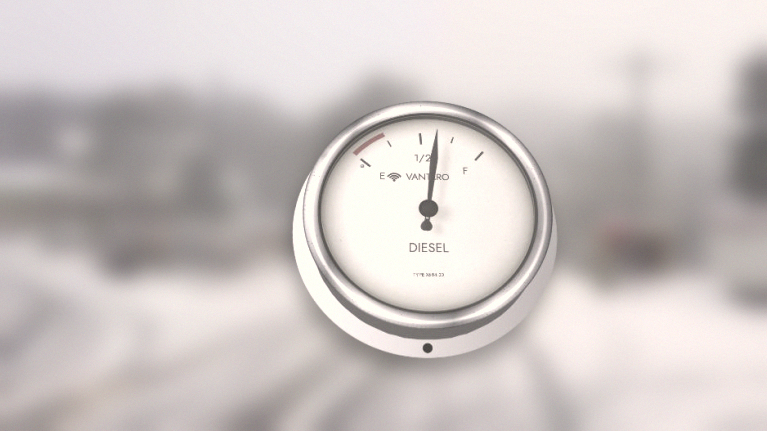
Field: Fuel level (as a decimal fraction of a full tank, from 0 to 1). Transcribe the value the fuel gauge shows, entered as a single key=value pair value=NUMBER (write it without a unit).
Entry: value=0.625
